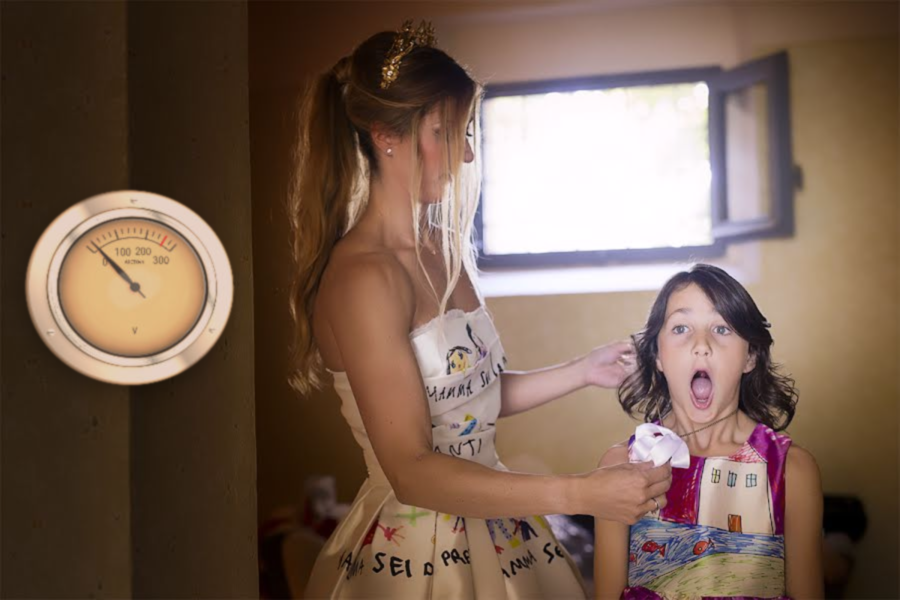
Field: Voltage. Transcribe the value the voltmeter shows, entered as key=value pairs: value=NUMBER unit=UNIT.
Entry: value=20 unit=V
